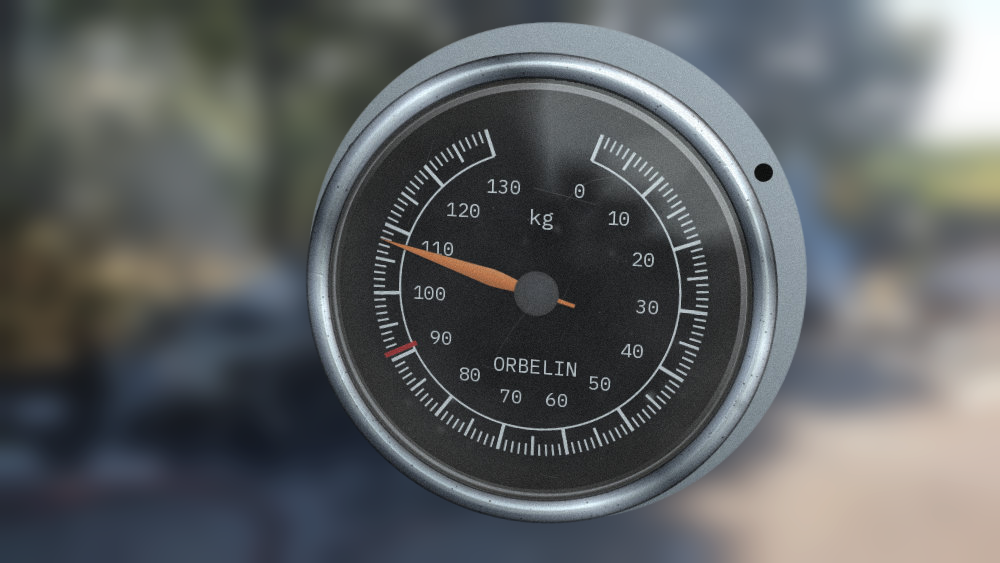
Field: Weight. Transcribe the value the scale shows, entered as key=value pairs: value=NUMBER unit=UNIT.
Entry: value=108 unit=kg
